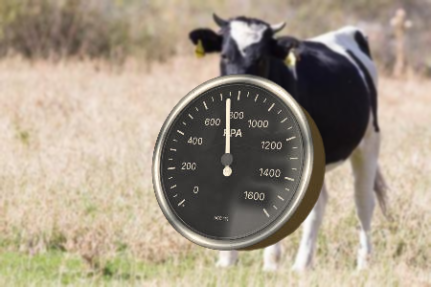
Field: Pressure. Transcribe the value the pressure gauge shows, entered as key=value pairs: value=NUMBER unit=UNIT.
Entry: value=750 unit=kPa
